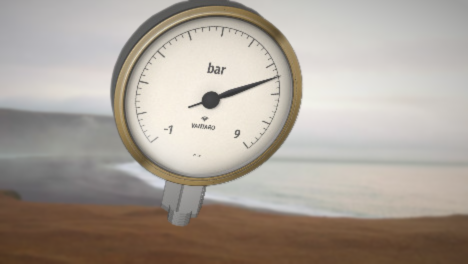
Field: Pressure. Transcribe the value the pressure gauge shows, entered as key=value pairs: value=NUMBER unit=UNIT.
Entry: value=6.4 unit=bar
